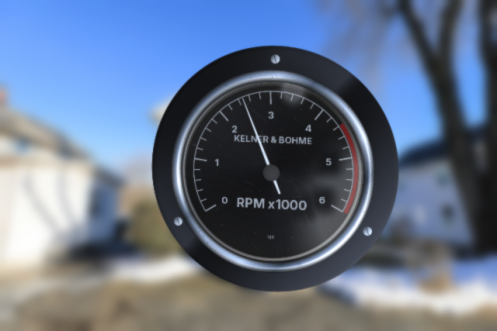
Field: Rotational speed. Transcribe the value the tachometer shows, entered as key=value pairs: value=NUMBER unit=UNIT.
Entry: value=2500 unit=rpm
